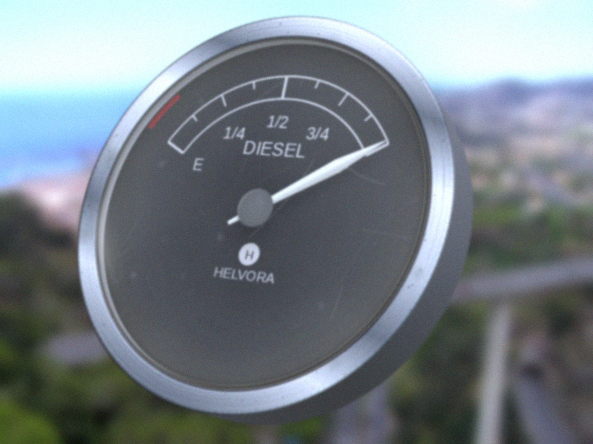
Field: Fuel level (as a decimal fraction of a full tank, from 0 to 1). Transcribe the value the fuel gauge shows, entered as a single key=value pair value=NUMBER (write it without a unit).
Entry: value=1
